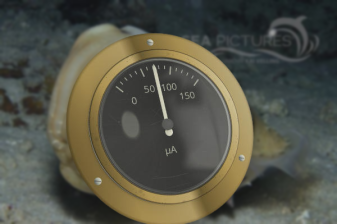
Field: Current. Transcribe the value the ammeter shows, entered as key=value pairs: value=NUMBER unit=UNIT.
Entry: value=70 unit=µA
